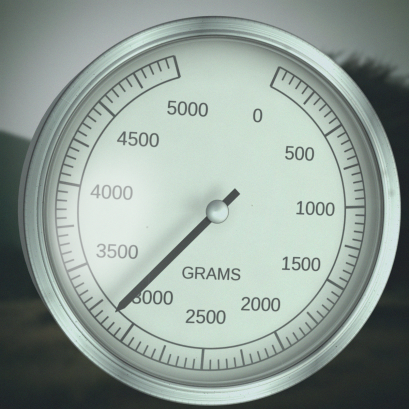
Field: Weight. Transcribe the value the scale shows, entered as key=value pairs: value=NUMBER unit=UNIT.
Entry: value=3150 unit=g
